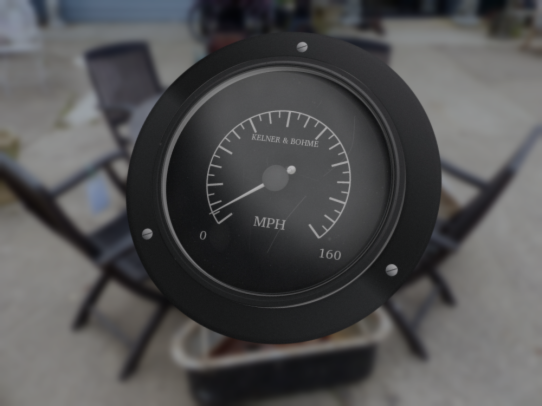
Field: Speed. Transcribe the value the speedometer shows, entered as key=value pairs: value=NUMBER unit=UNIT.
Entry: value=5 unit=mph
